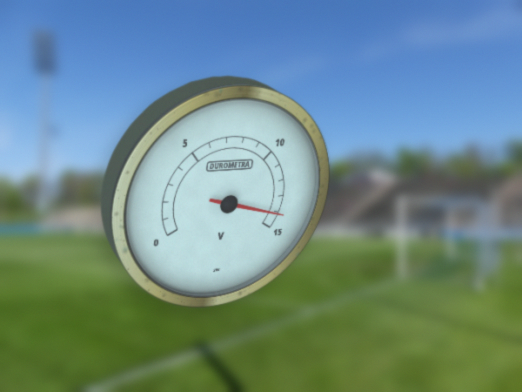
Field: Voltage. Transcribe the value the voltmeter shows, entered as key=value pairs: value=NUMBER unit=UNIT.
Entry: value=14 unit=V
